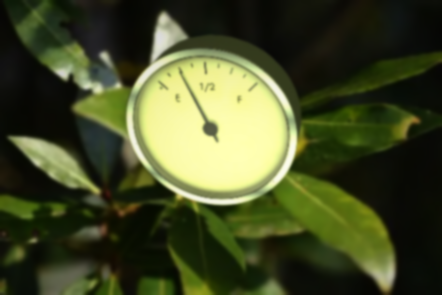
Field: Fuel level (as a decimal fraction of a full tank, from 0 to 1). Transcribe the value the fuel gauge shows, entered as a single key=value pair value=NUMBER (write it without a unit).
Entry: value=0.25
